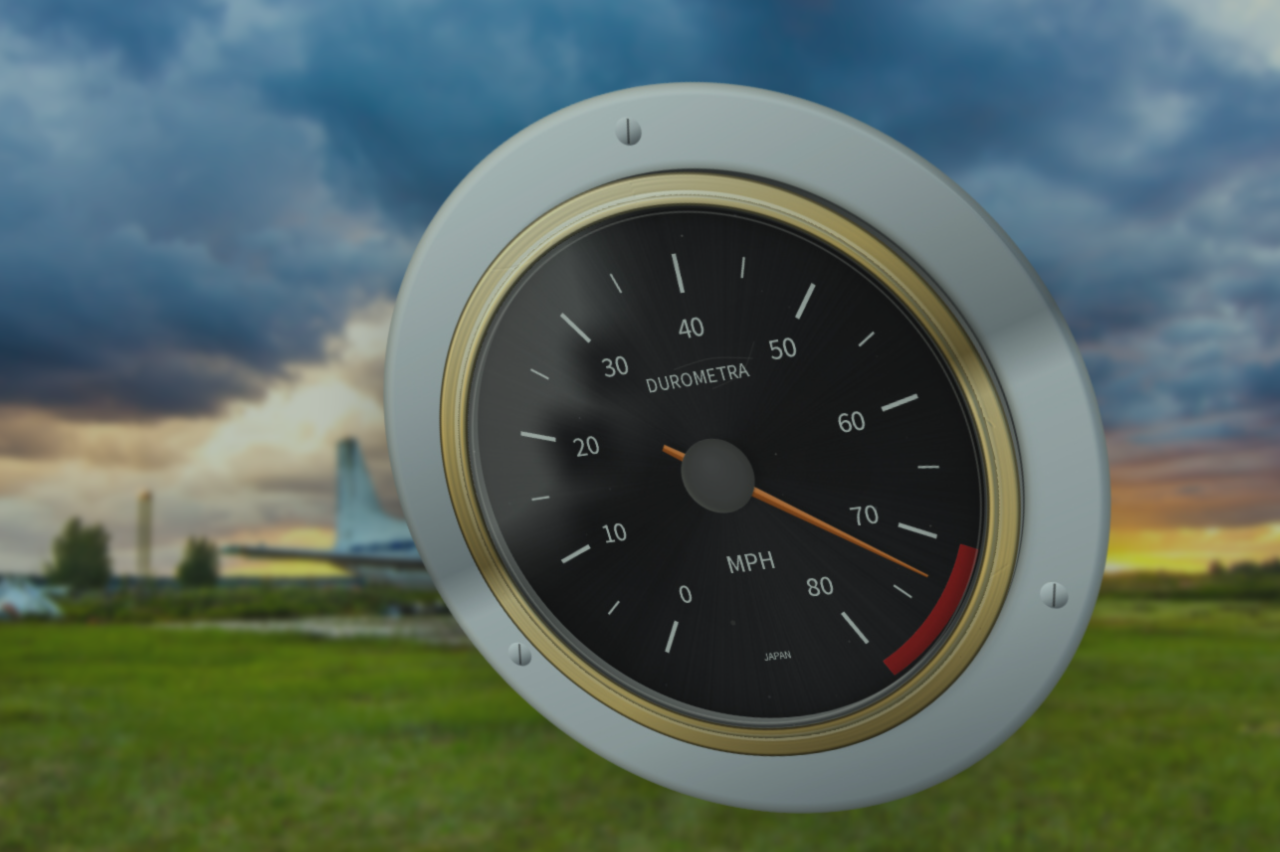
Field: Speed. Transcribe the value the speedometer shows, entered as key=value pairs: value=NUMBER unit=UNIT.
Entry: value=72.5 unit=mph
